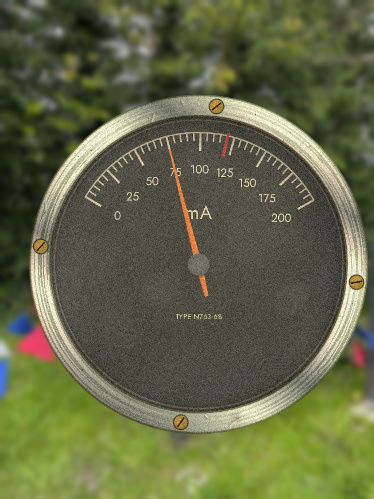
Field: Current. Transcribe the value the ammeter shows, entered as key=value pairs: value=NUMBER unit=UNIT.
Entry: value=75 unit=mA
